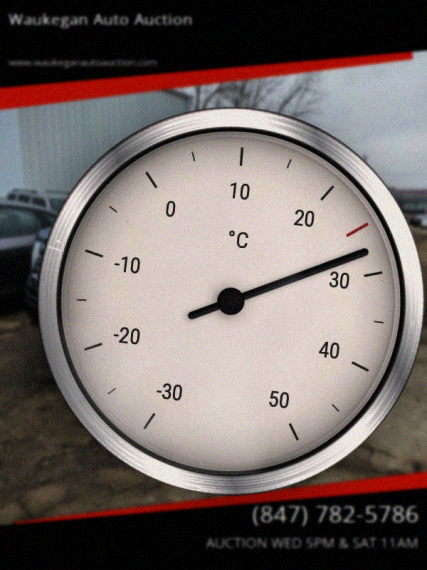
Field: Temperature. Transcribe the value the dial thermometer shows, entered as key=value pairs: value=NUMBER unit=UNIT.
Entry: value=27.5 unit=°C
